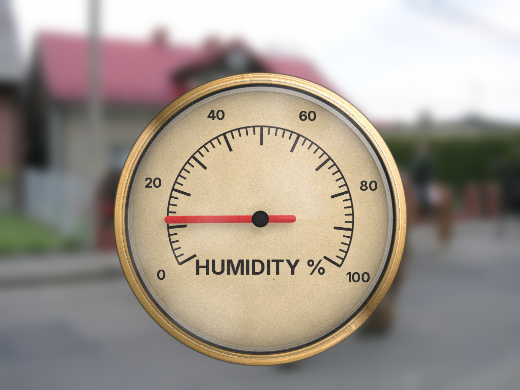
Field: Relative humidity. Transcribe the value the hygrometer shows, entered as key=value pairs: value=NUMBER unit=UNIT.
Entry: value=12 unit=%
